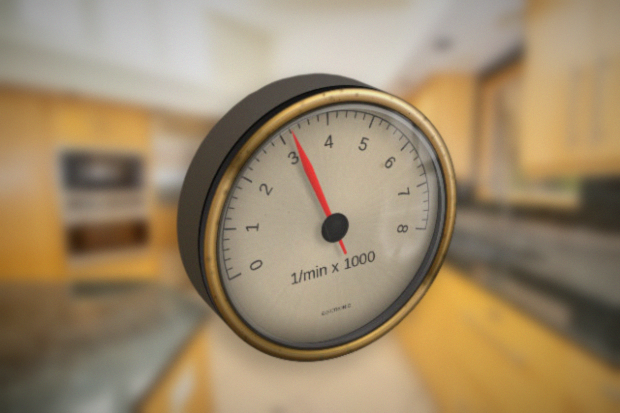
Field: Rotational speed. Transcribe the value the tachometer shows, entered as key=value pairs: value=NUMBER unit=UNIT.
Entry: value=3200 unit=rpm
